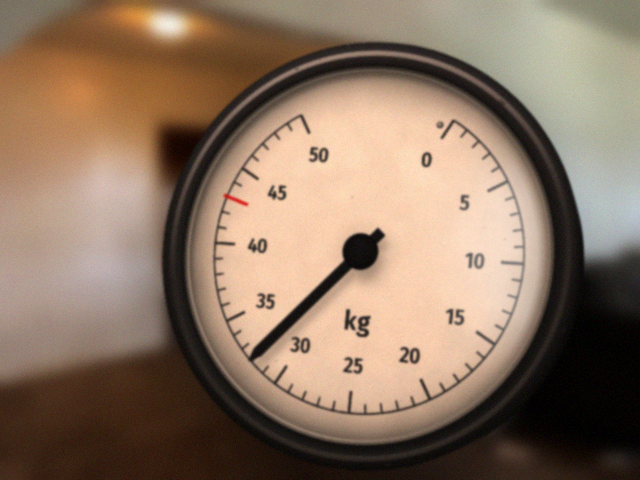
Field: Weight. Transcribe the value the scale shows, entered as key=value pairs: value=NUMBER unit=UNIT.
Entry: value=32 unit=kg
